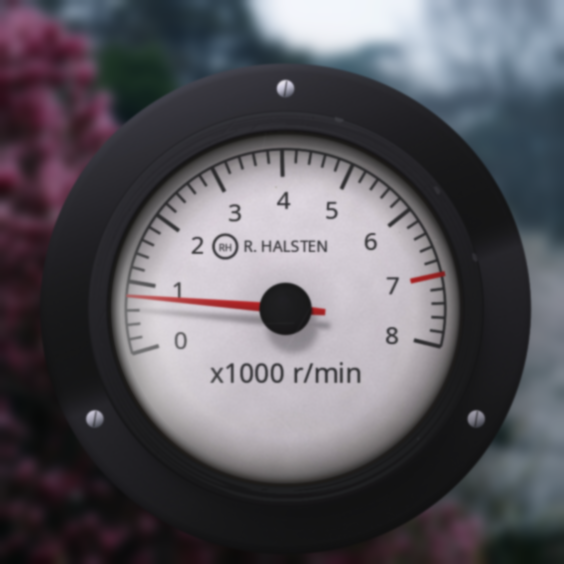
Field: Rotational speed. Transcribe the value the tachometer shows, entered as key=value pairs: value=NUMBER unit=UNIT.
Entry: value=800 unit=rpm
